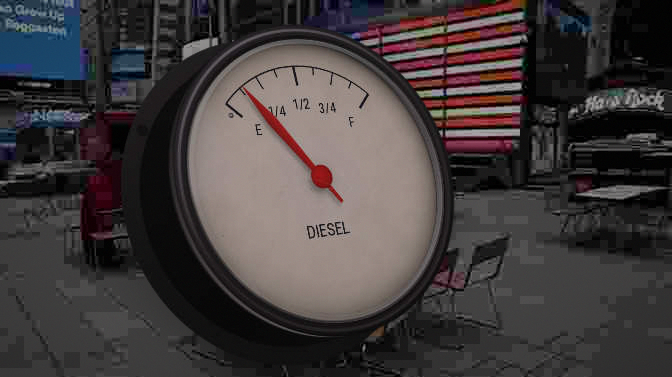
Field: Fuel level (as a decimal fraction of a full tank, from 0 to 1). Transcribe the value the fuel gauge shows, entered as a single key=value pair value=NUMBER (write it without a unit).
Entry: value=0.125
